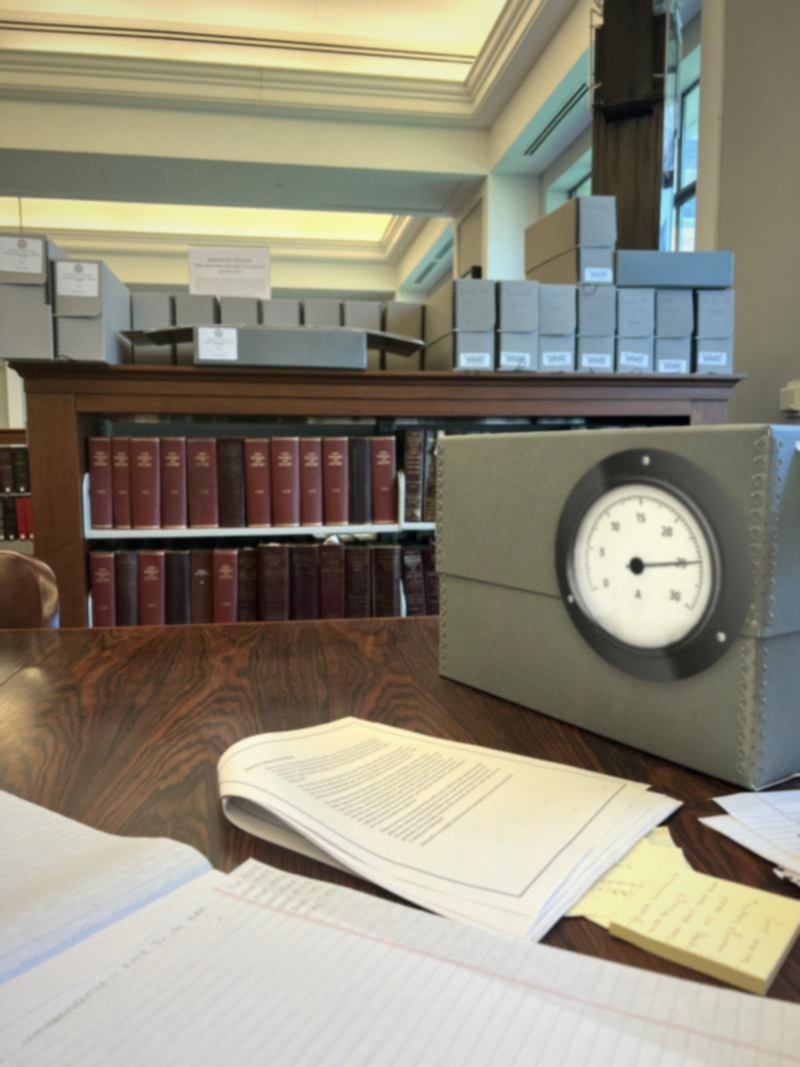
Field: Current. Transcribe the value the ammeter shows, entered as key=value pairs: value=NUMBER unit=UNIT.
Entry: value=25 unit=A
